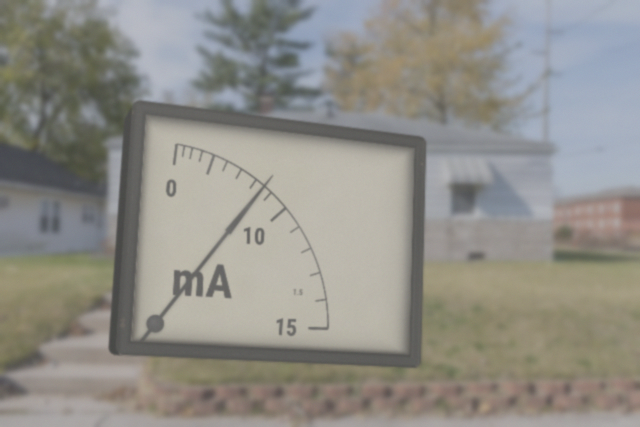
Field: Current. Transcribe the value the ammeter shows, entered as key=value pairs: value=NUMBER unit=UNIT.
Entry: value=8.5 unit=mA
